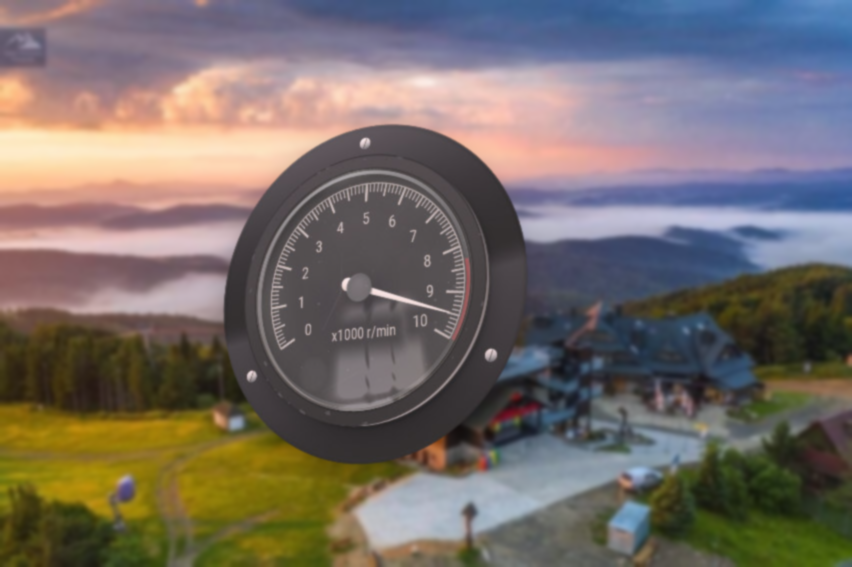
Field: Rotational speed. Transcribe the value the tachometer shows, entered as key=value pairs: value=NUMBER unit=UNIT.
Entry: value=9500 unit=rpm
